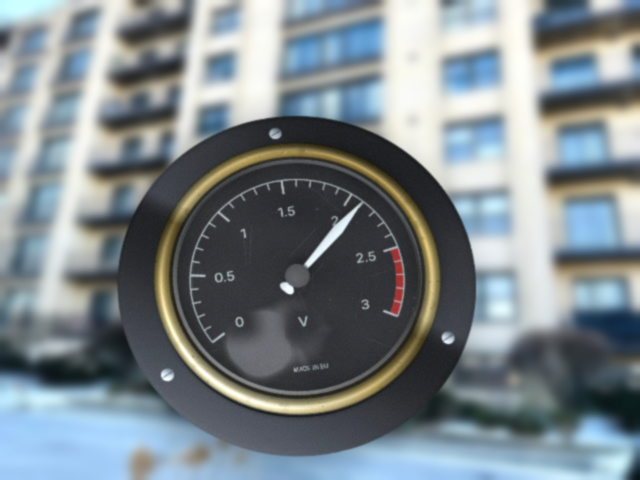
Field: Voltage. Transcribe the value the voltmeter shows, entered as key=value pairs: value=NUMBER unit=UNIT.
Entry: value=2.1 unit=V
